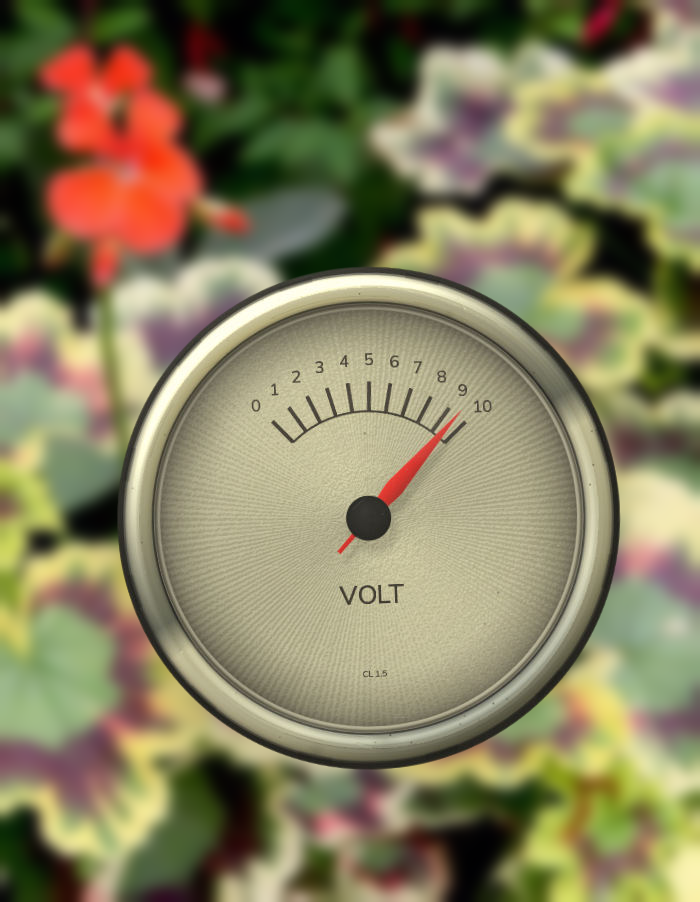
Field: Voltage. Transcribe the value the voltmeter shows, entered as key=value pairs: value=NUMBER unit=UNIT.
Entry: value=9.5 unit=V
